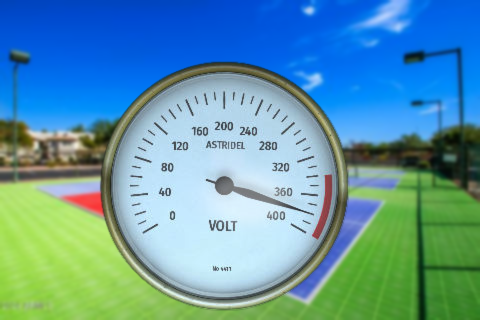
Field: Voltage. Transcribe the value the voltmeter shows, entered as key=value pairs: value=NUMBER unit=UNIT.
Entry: value=380 unit=V
